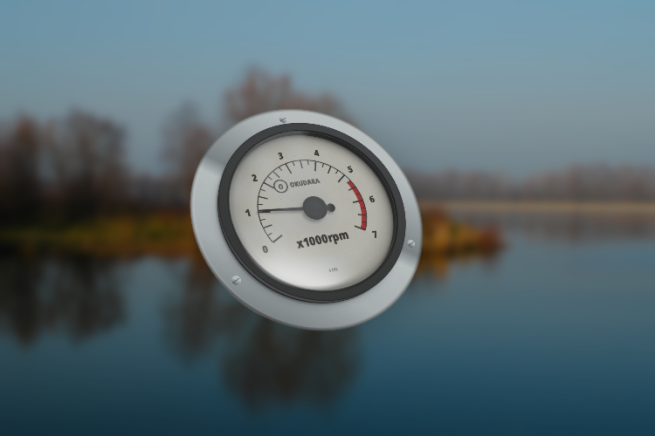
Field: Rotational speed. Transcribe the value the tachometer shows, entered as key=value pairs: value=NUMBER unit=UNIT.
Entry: value=1000 unit=rpm
